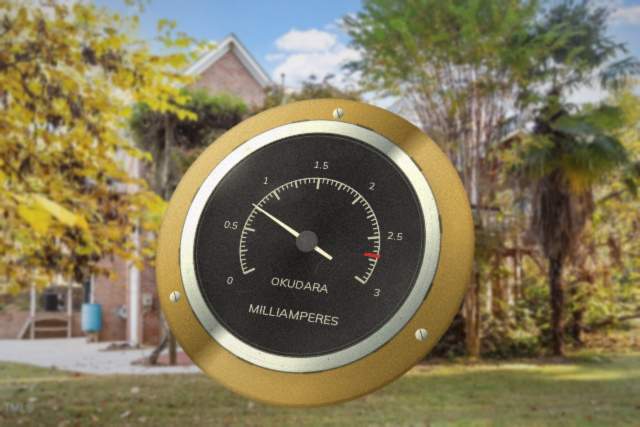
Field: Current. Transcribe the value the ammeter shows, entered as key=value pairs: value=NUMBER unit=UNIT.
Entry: value=0.75 unit=mA
